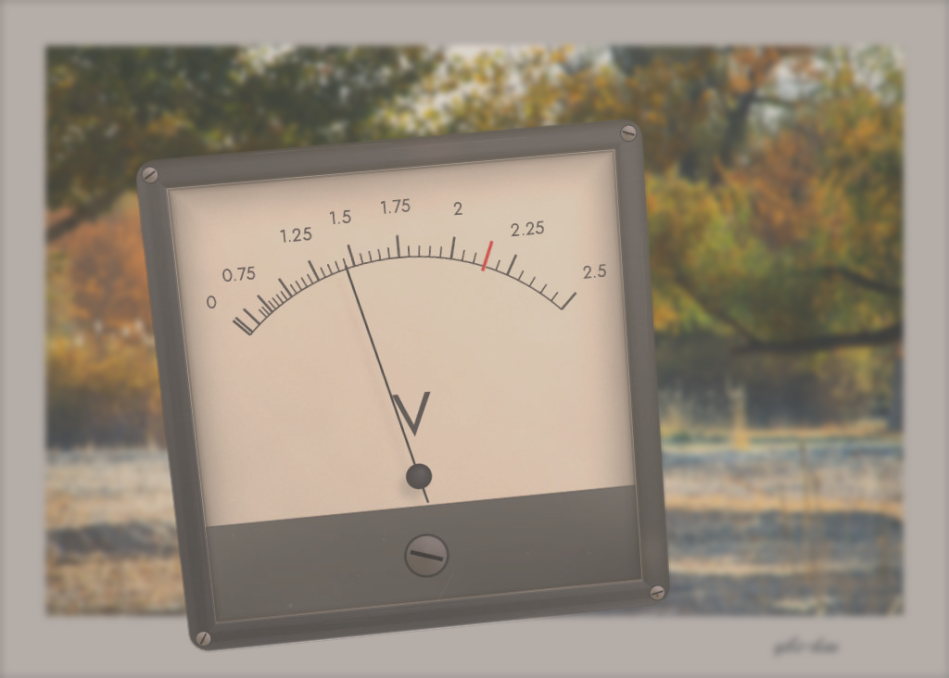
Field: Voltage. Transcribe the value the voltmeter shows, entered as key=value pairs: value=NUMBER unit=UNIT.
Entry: value=1.45 unit=V
